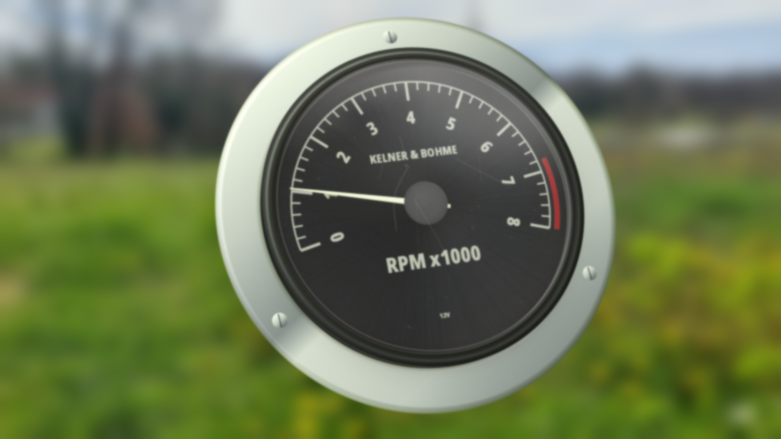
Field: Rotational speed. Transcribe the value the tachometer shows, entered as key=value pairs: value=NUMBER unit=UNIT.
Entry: value=1000 unit=rpm
